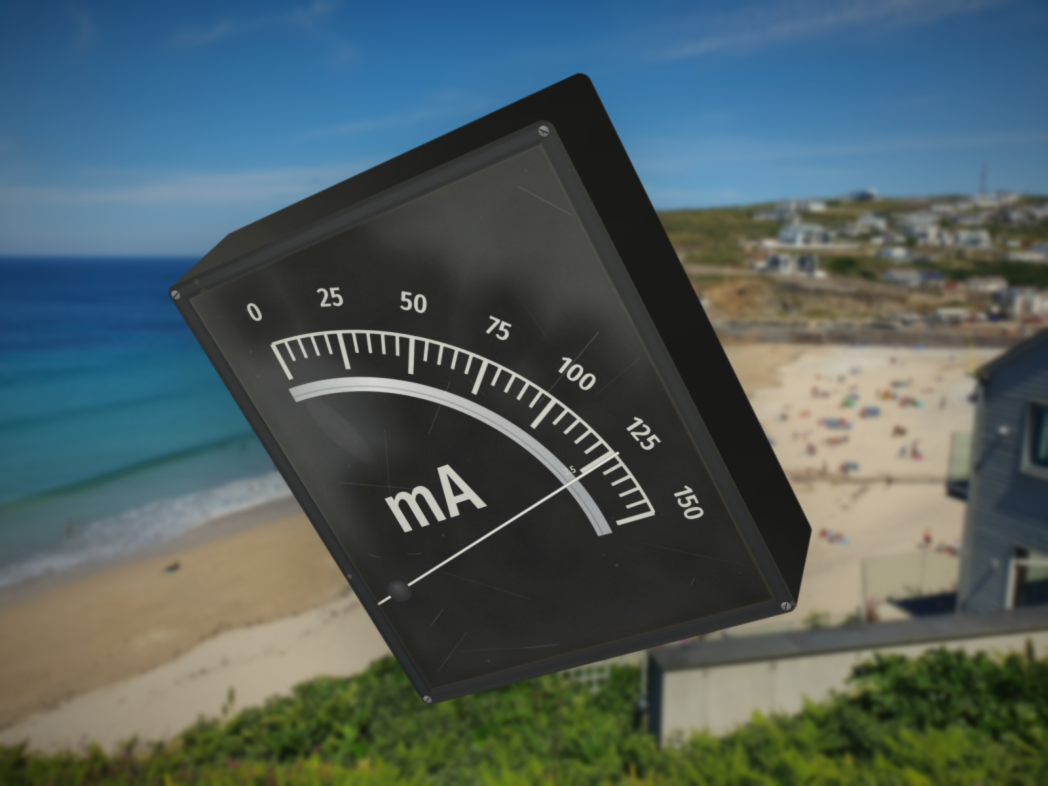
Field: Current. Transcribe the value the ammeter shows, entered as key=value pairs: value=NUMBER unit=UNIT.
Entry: value=125 unit=mA
